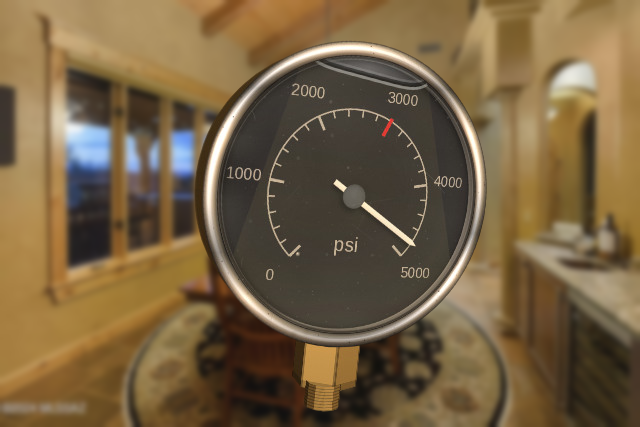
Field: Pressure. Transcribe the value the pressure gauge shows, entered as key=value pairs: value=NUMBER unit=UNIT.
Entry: value=4800 unit=psi
